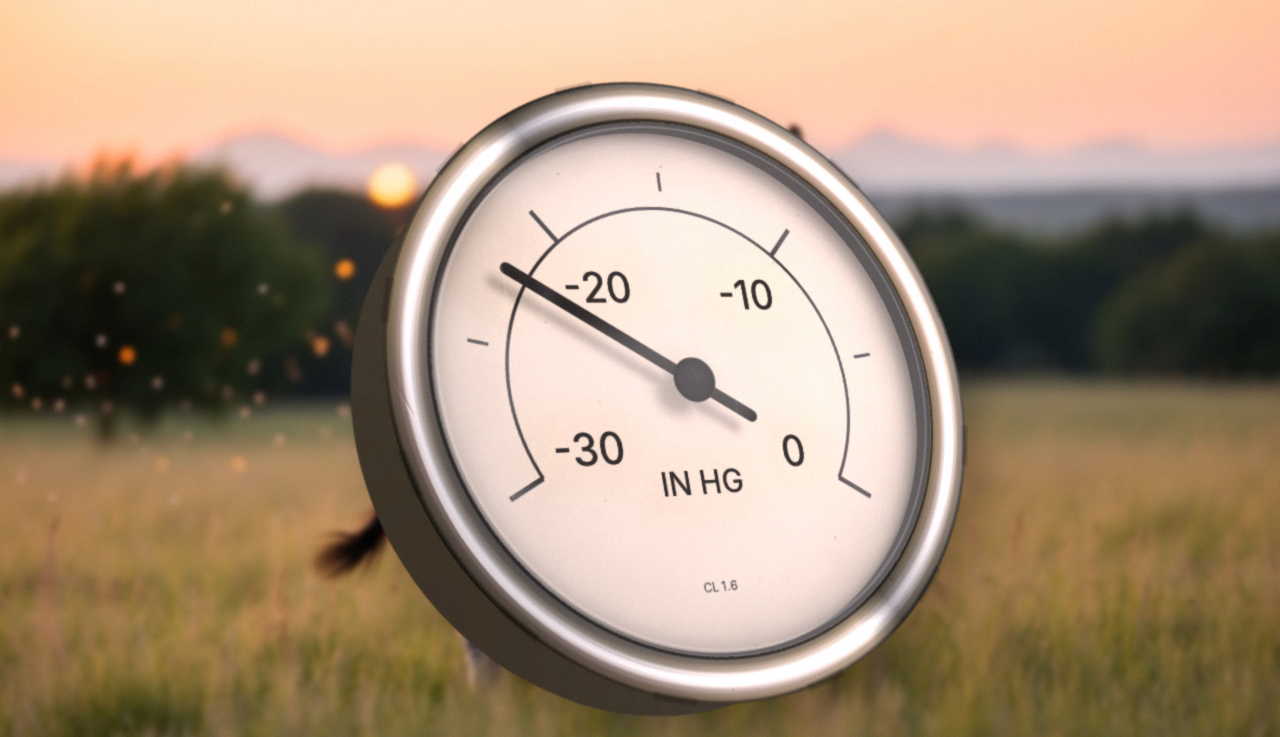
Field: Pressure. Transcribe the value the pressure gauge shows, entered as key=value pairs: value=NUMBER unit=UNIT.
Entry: value=-22.5 unit=inHg
